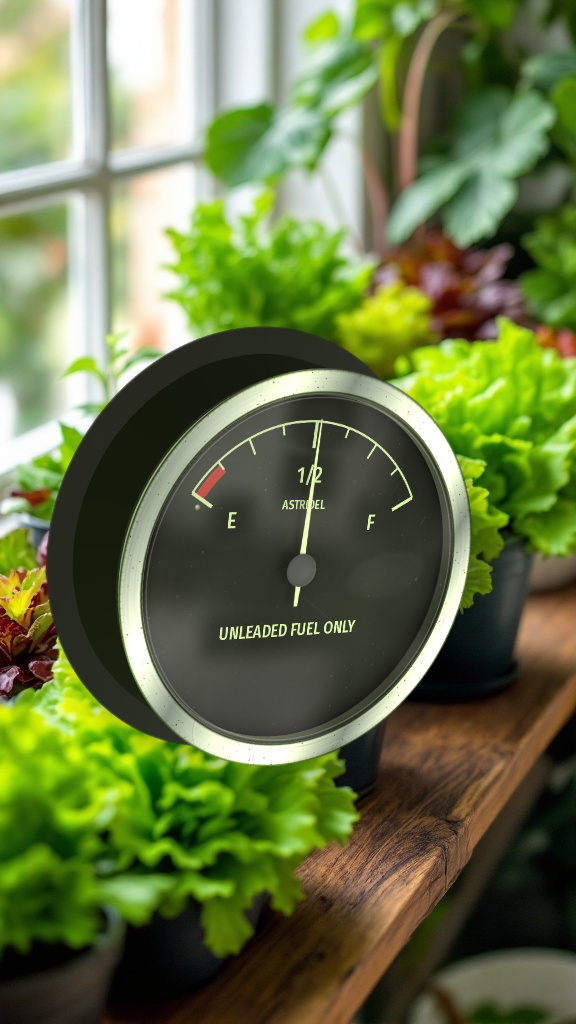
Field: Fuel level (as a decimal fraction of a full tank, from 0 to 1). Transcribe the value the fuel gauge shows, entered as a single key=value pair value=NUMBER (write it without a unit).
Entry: value=0.5
